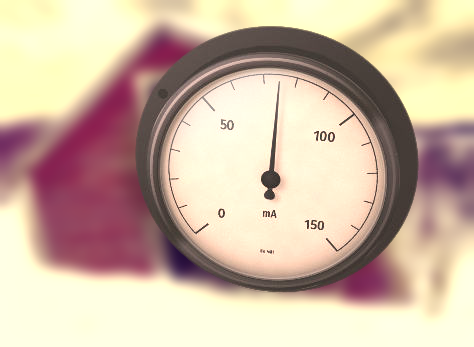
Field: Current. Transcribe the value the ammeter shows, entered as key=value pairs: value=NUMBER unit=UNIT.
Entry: value=75 unit=mA
